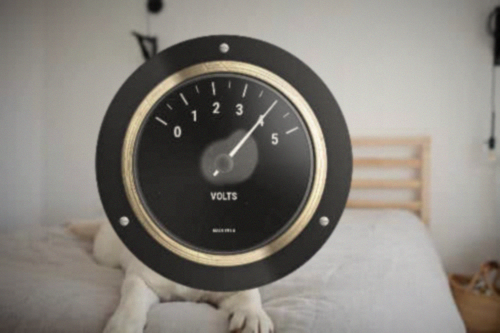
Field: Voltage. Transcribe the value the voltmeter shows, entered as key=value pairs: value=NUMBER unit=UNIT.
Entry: value=4 unit=V
